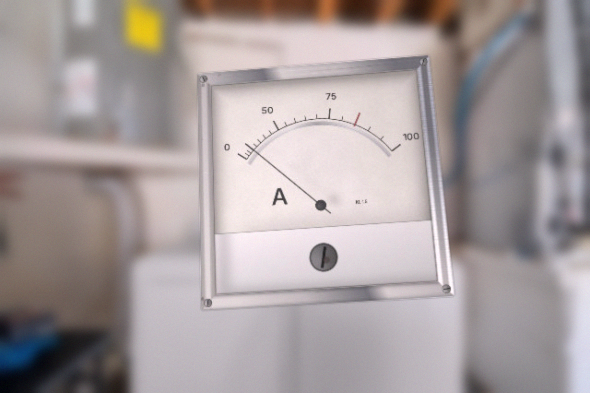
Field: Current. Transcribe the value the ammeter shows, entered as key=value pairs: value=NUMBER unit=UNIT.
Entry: value=25 unit=A
